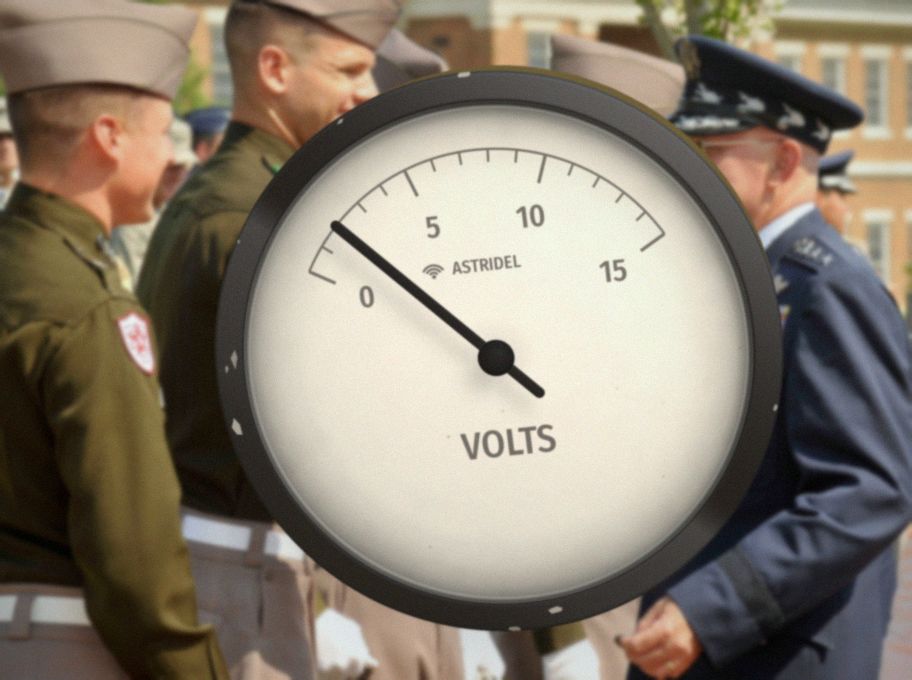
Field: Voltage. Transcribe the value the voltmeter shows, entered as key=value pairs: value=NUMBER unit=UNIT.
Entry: value=2 unit=V
